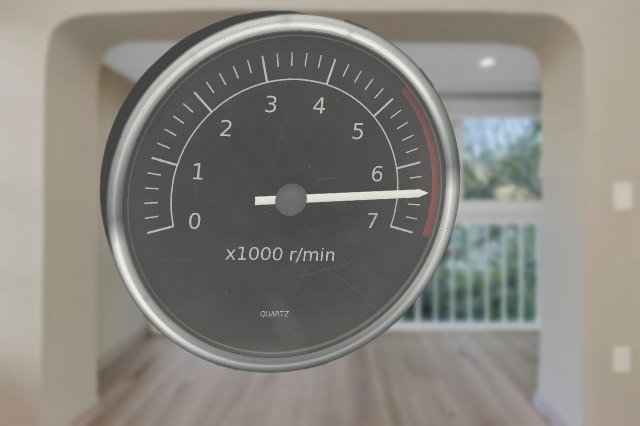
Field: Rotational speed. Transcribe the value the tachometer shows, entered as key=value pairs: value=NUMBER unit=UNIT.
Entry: value=6400 unit=rpm
